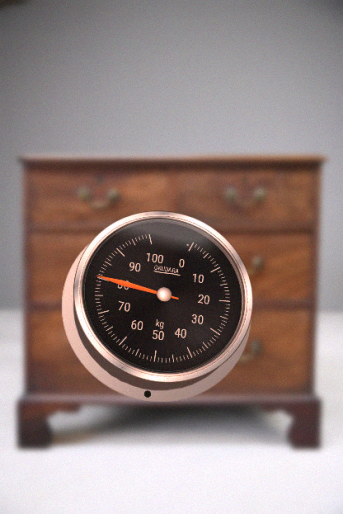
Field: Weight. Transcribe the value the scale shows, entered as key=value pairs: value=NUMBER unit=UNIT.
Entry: value=80 unit=kg
